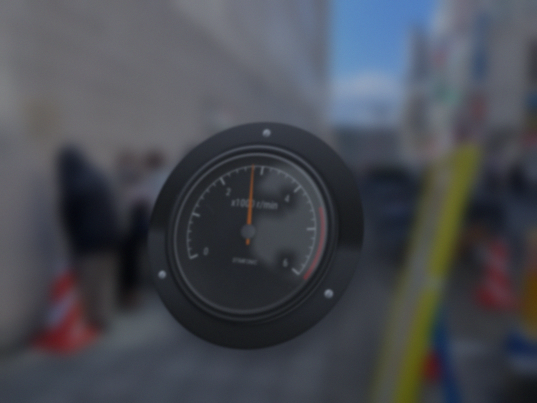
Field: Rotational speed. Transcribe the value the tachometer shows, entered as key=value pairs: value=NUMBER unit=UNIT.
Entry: value=2800 unit=rpm
